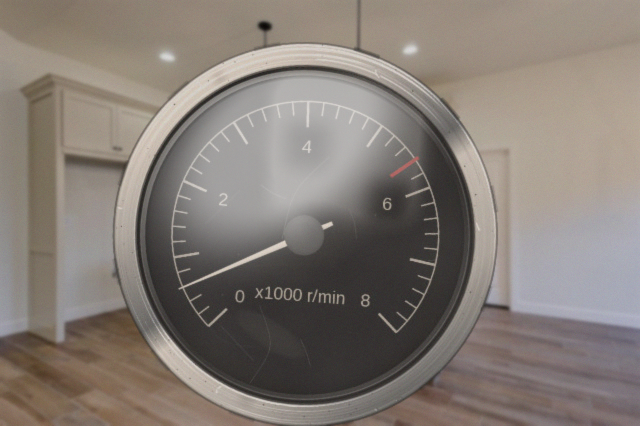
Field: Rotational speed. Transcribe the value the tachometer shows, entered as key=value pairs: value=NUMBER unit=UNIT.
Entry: value=600 unit=rpm
